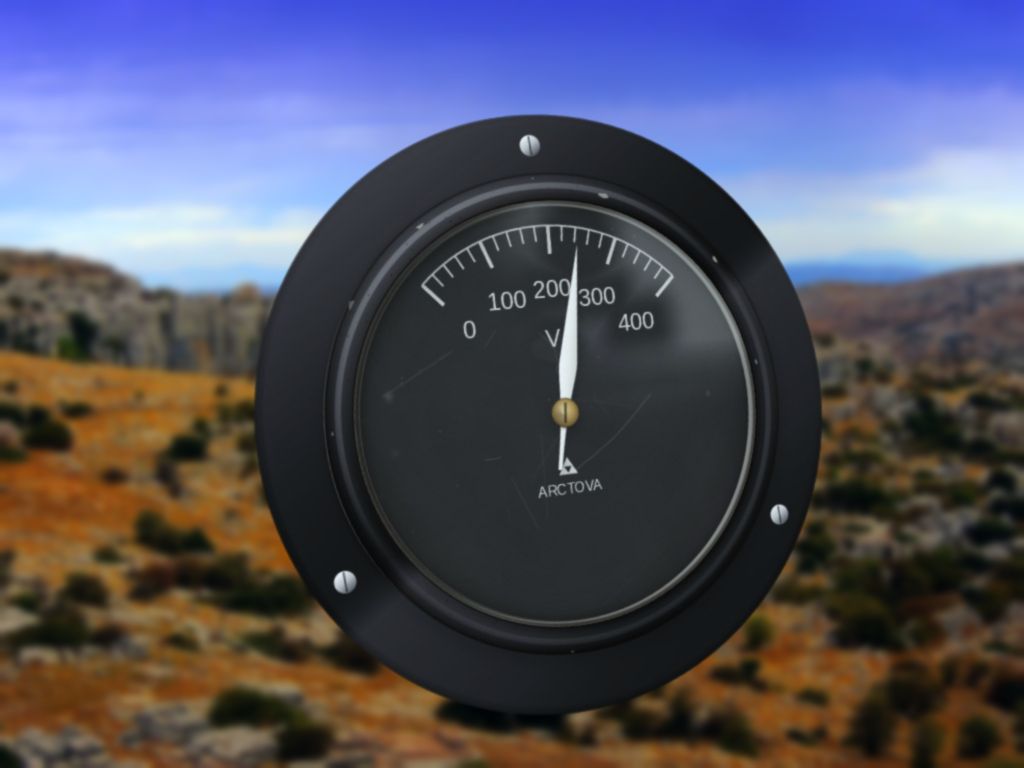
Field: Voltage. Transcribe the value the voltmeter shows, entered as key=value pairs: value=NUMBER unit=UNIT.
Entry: value=240 unit=V
